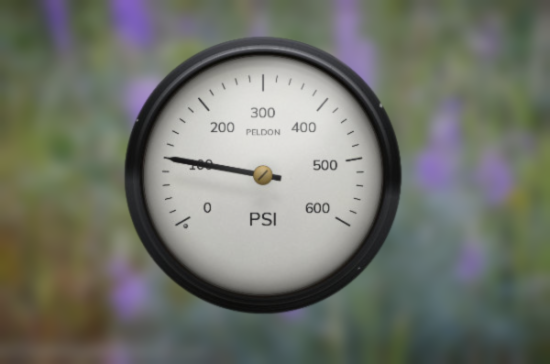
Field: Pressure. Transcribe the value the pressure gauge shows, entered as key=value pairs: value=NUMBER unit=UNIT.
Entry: value=100 unit=psi
